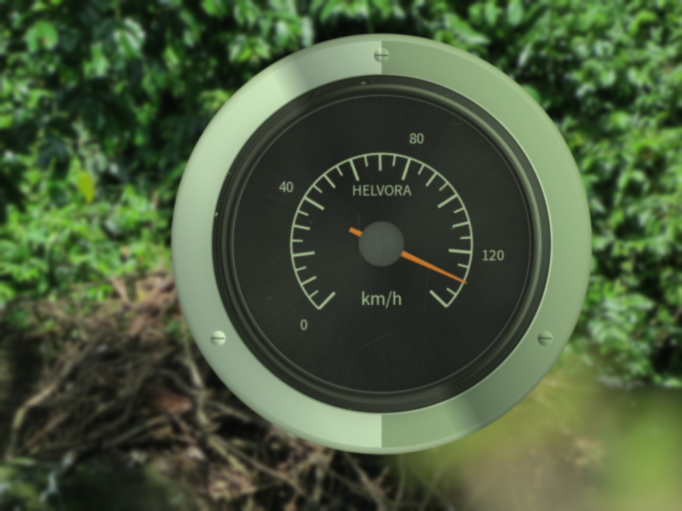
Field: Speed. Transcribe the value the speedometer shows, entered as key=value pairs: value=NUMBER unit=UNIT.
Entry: value=130 unit=km/h
